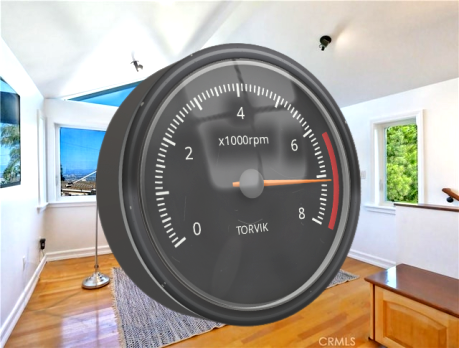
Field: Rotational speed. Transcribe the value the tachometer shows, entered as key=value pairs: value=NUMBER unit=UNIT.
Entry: value=7100 unit=rpm
